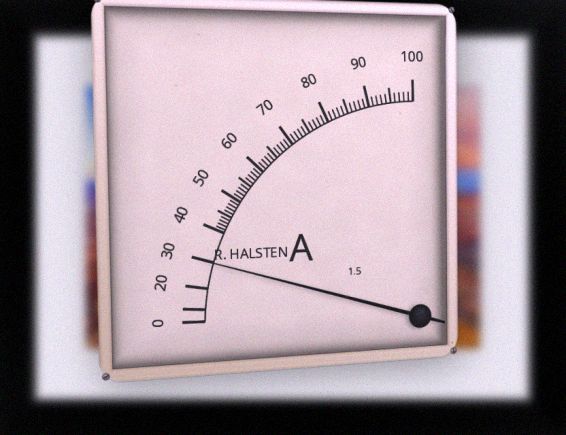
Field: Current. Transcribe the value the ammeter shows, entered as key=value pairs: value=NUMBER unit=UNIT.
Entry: value=30 unit=A
